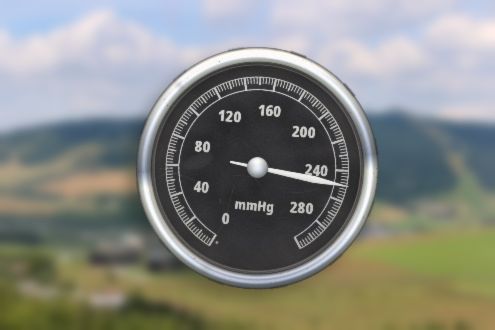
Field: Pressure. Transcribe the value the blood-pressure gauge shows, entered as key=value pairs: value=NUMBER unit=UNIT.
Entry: value=250 unit=mmHg
